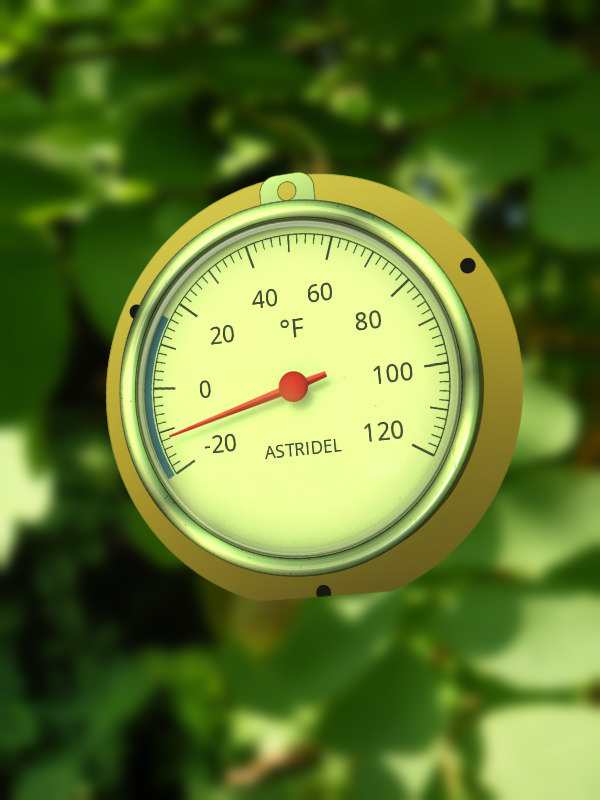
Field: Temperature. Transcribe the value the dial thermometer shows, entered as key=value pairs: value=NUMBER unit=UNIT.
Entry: value=-12 unit=°F
